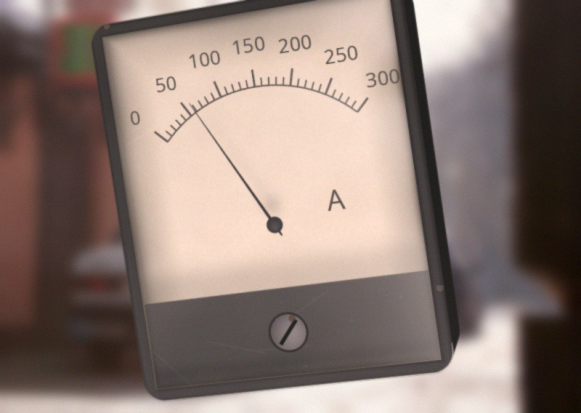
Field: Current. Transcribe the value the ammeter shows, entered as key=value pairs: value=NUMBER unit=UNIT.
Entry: value=60 unit=A
